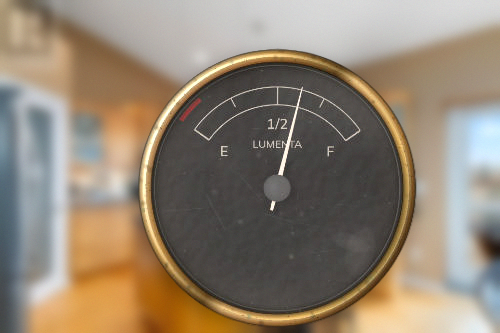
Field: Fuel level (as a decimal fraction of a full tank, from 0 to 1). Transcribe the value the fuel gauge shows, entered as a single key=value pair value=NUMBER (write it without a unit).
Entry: value=0.625
